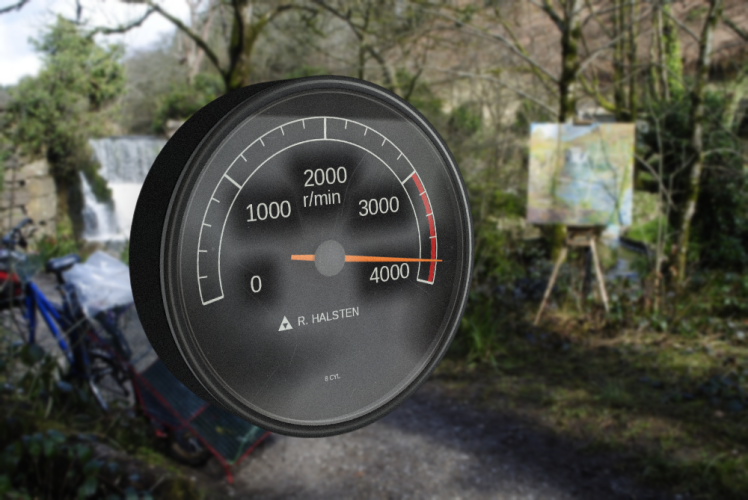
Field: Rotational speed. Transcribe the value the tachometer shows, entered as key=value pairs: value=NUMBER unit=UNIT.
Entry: value=3800 unit=rpm
